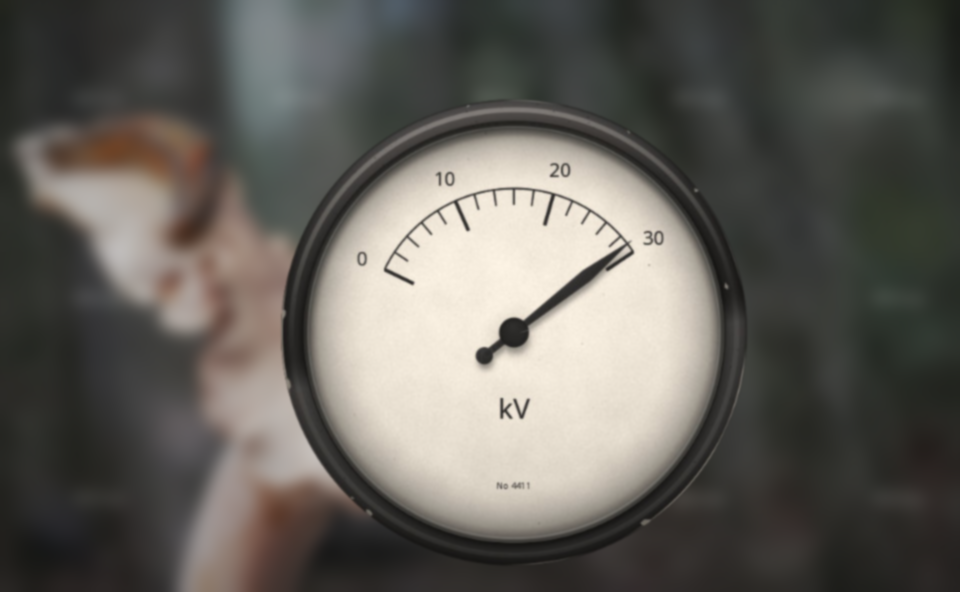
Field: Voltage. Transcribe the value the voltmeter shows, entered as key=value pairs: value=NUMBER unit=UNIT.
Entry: value=29 unit=kV
